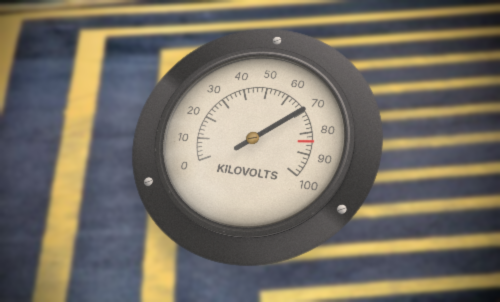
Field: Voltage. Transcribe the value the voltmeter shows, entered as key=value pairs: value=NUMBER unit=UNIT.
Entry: value=70 unit=kV
